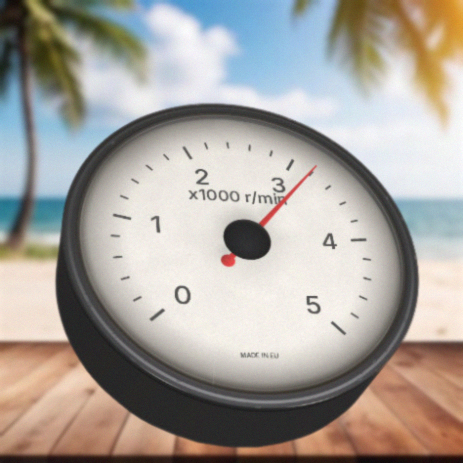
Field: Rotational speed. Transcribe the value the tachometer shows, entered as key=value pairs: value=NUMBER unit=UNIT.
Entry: value=3200 unit=rpm
